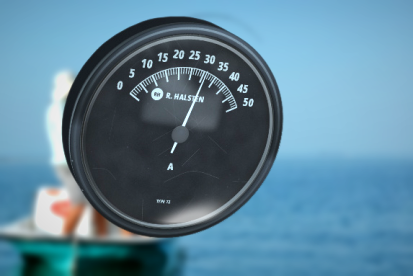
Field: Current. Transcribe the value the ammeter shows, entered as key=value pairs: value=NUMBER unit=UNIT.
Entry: value=30 unit=A
